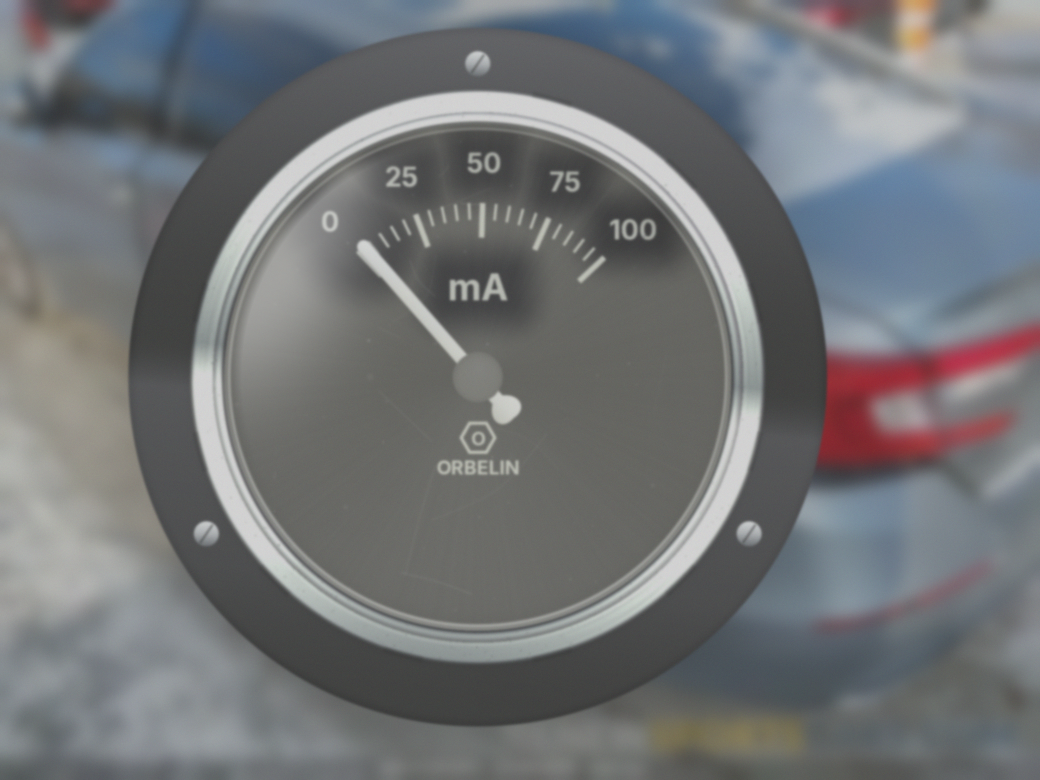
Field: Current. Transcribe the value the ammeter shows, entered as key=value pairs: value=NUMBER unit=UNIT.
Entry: value=2.5 unit=mA
